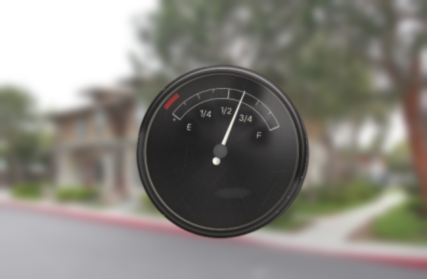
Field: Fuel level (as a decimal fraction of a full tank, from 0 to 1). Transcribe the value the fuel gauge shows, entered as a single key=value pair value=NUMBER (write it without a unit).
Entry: value=0.625
